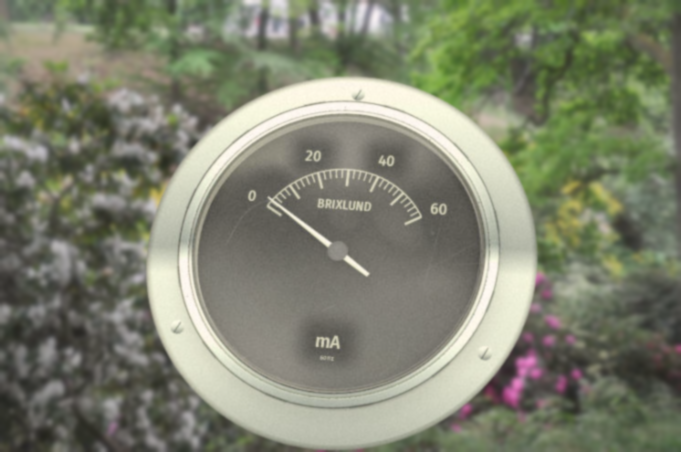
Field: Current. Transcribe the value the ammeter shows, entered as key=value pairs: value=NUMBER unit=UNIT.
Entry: value=2 unit=mA
